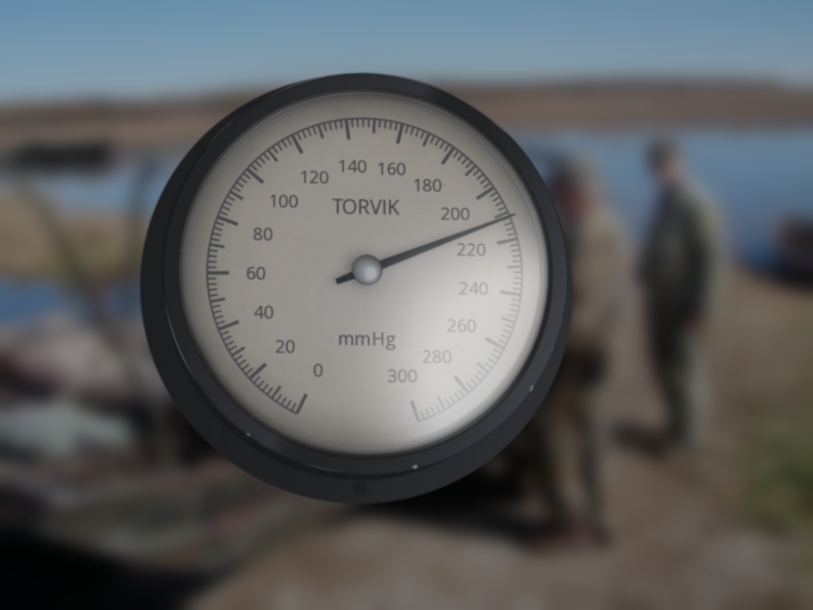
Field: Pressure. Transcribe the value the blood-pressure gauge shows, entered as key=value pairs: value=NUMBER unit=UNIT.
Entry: value=212 unit=mmHg
